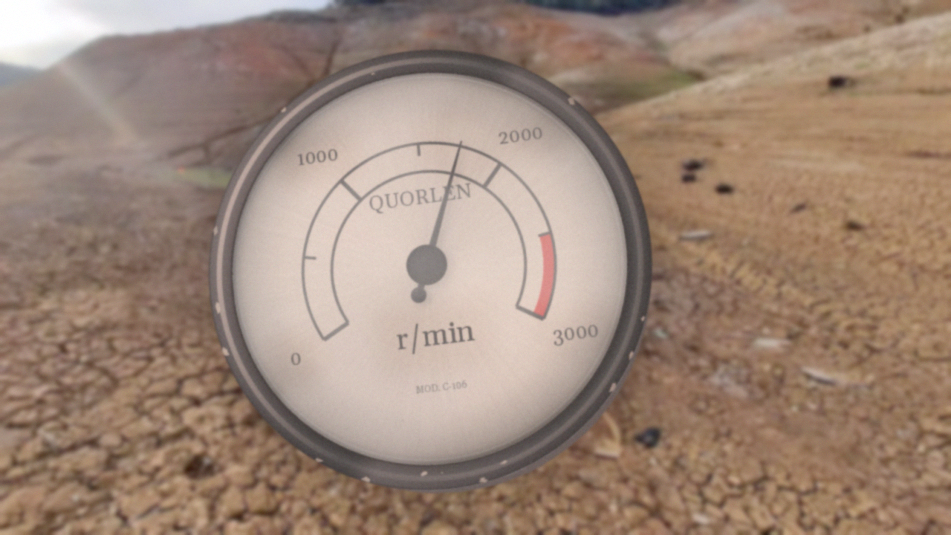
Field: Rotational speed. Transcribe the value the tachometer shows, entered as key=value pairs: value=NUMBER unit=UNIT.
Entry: value=1750 unit=rpm
